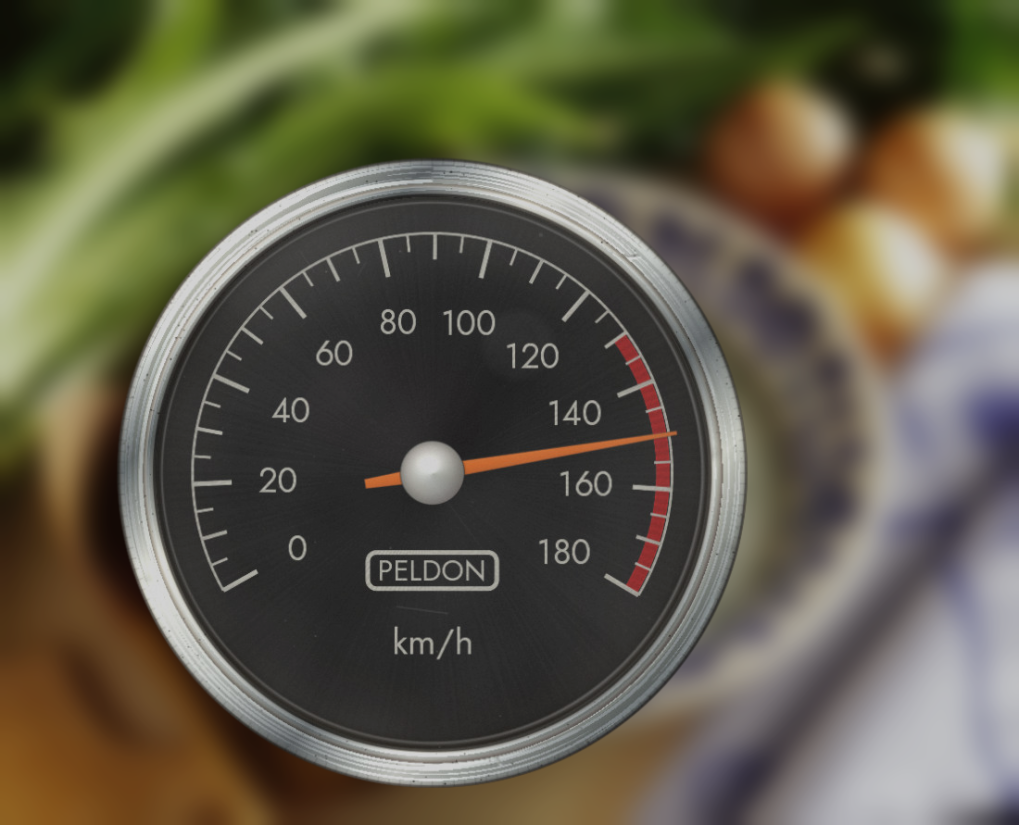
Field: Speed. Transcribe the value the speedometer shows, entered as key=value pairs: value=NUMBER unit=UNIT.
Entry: value=150 unit=km/h
